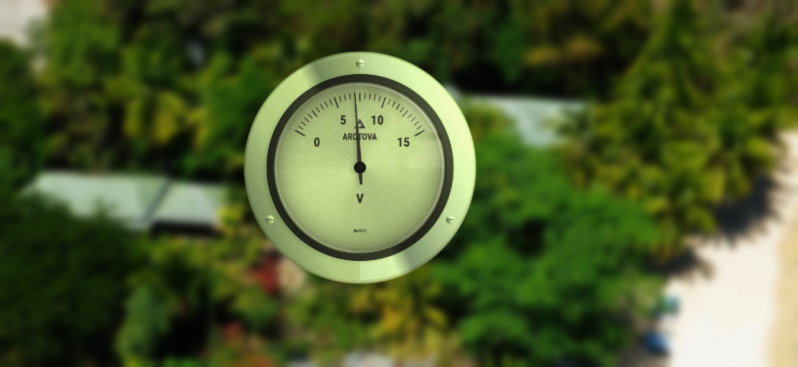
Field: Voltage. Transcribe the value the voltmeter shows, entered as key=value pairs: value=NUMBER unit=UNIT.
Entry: value=7 unit=V
